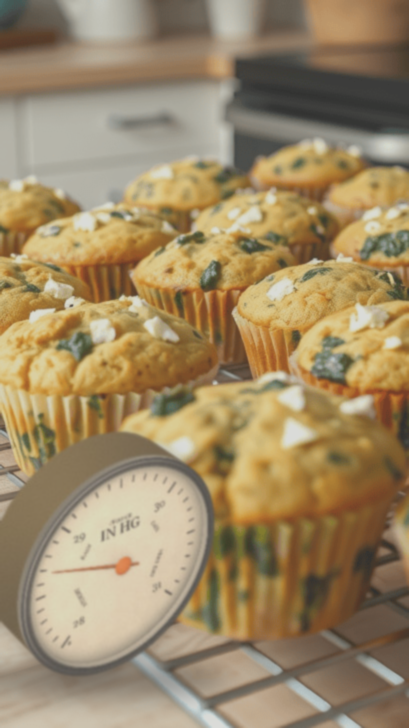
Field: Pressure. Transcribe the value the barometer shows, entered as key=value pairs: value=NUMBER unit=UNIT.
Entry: value=28.7 unit=inHg
